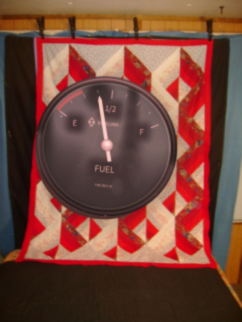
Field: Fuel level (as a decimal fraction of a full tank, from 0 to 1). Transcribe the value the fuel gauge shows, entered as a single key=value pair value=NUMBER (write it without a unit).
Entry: value=0.375
